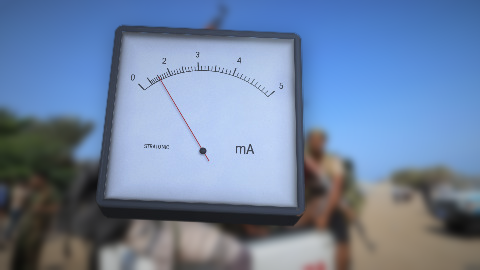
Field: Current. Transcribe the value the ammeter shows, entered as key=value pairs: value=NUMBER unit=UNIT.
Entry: value=1.5 unit=mA
